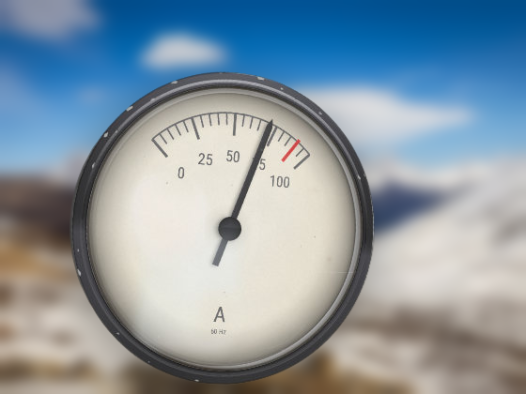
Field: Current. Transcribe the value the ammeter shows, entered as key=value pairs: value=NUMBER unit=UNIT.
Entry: value=70 unit=A
